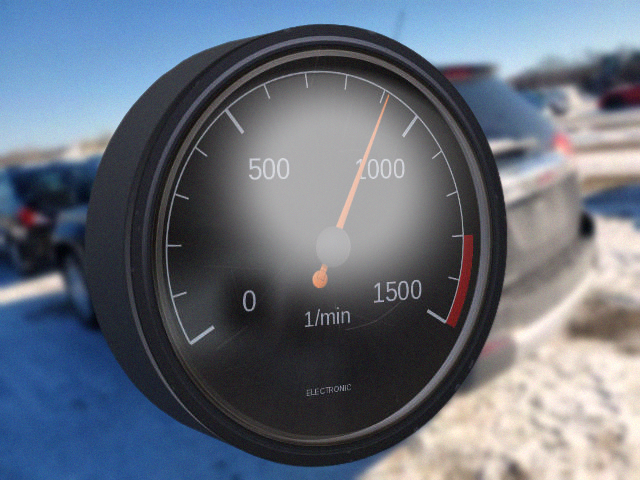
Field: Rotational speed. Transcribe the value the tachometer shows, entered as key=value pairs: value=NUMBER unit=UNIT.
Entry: value=900 unit=rpm
